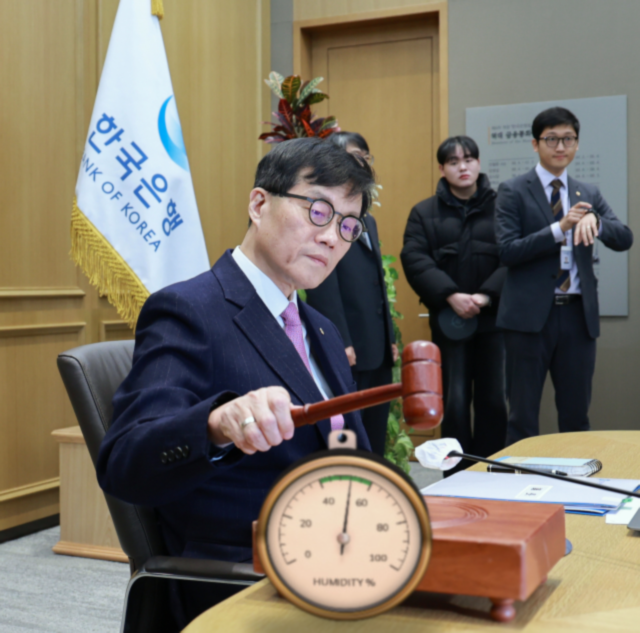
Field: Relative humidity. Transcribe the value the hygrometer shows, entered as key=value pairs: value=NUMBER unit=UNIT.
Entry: value=52 unit=%
